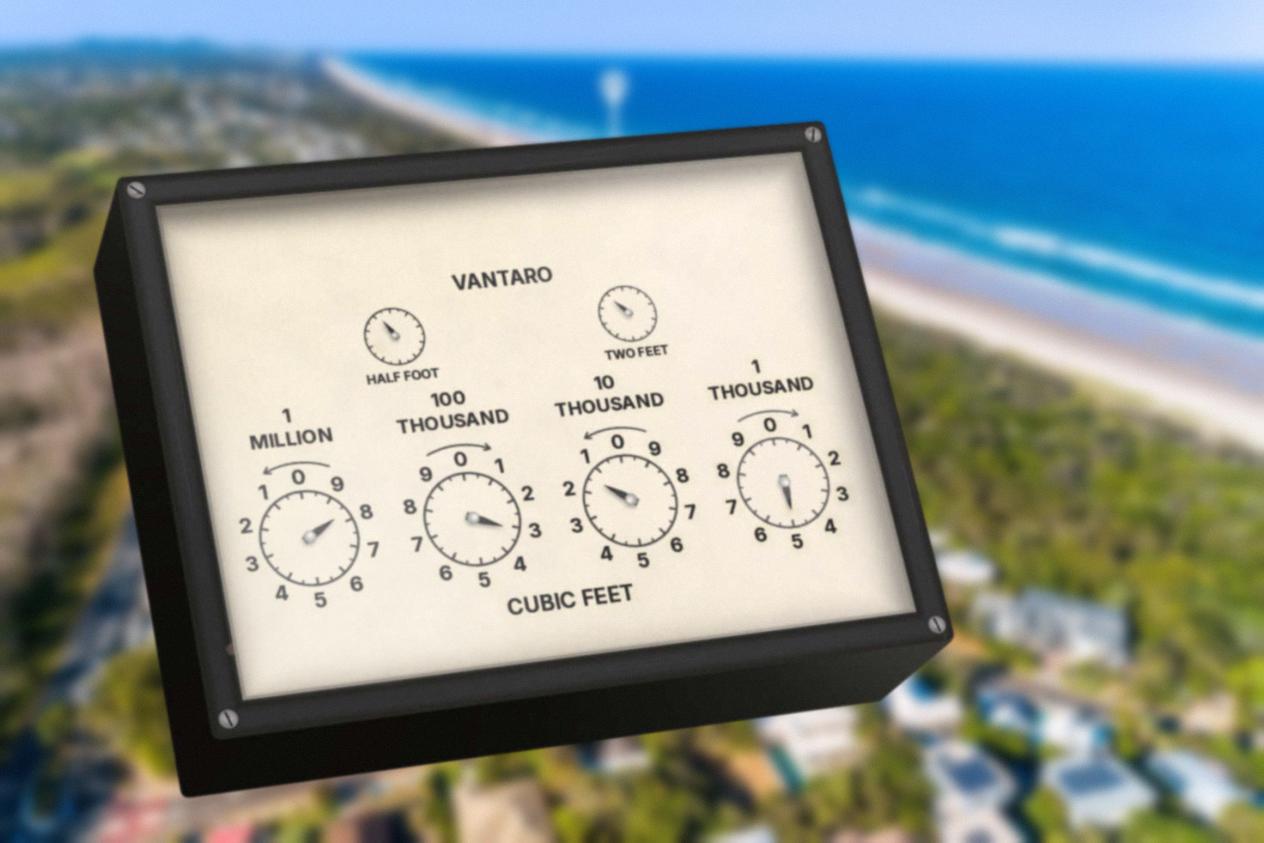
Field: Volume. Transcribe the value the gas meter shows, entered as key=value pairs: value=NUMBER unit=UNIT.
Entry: value=831500 unit=ft³
